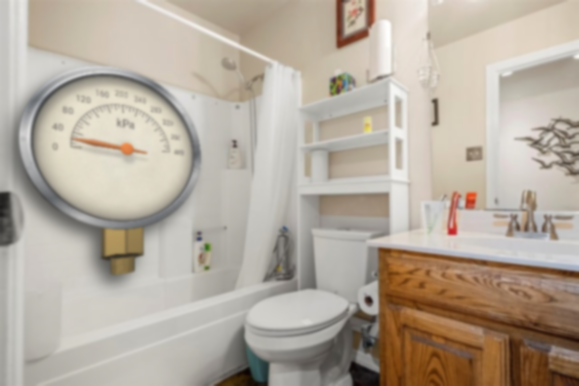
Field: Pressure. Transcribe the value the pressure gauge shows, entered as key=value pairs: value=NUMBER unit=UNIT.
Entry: value=20 unit=kPa
